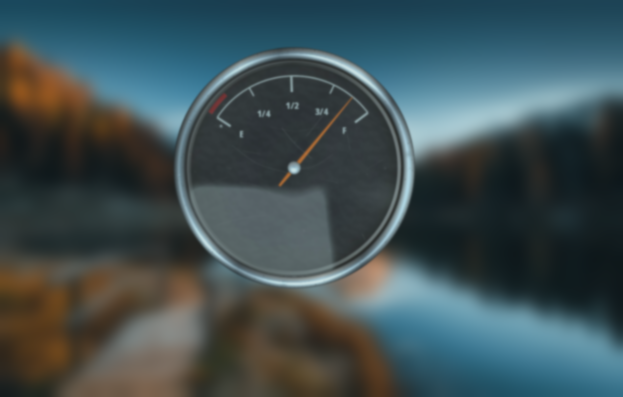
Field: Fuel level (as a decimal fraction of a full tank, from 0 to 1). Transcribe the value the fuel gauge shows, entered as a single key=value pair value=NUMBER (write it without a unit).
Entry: value=0.875
